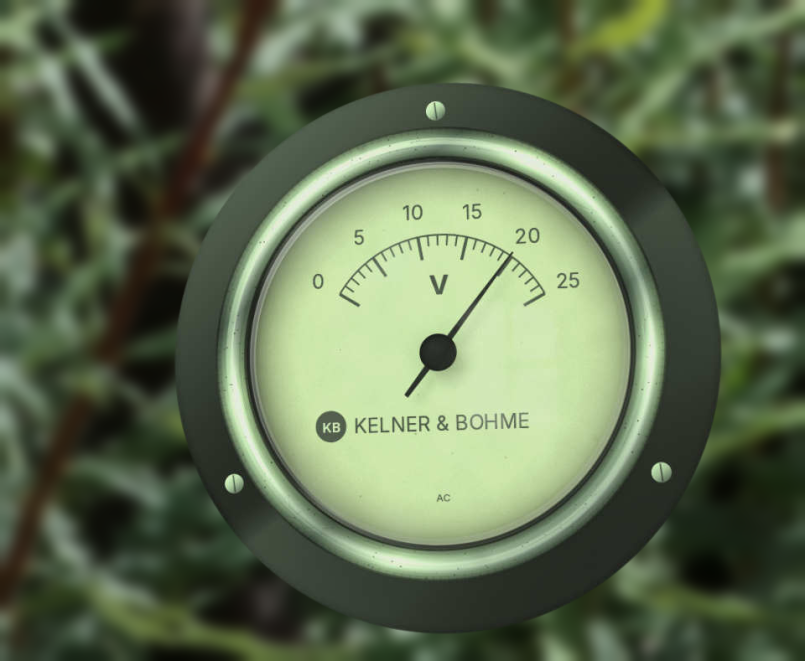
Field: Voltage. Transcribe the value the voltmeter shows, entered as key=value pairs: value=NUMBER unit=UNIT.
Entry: value=20 unit=V
